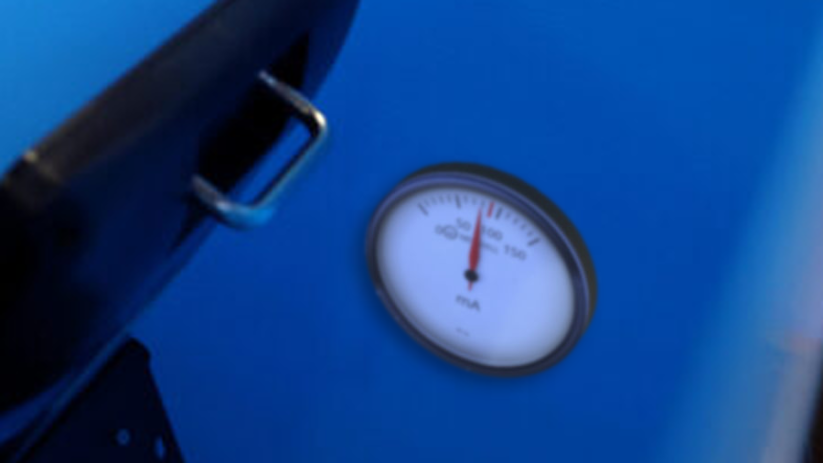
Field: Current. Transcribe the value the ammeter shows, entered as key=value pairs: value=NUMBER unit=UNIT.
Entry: value=80 unit=mA
